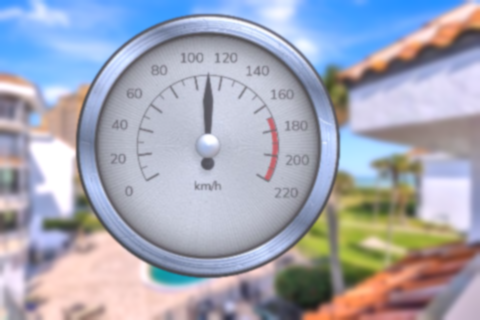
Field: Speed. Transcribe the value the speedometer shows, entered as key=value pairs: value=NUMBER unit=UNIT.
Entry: value=110 unit=km/h
